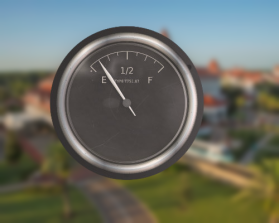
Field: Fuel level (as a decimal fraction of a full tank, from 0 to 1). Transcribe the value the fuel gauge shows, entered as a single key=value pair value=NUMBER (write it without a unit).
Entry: value=0.125
